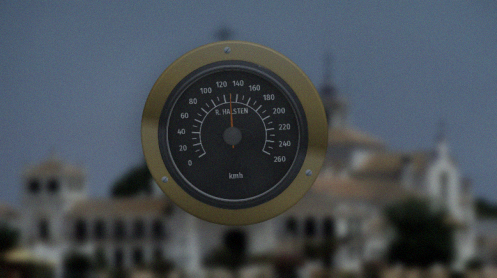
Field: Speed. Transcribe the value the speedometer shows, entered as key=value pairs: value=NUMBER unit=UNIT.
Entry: value=130 unit=km/h
